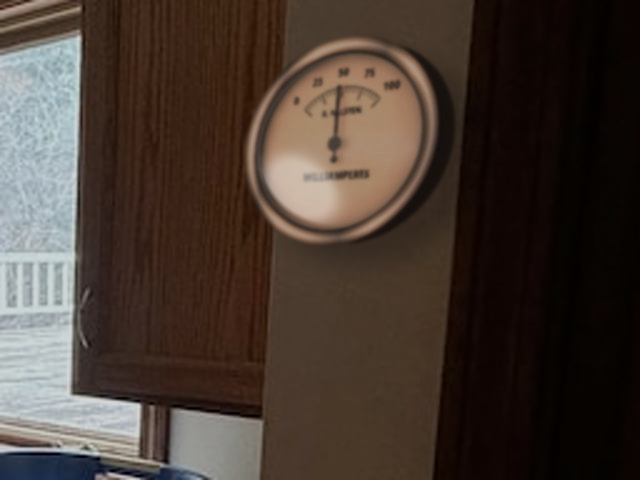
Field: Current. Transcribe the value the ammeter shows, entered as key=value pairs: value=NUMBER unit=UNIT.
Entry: value=50 unit=mA
